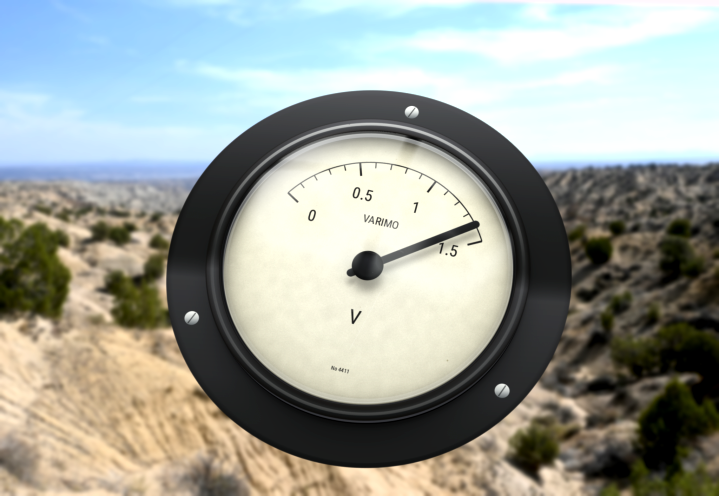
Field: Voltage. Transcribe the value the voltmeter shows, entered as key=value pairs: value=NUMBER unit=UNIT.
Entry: value=1.4 unit=V
